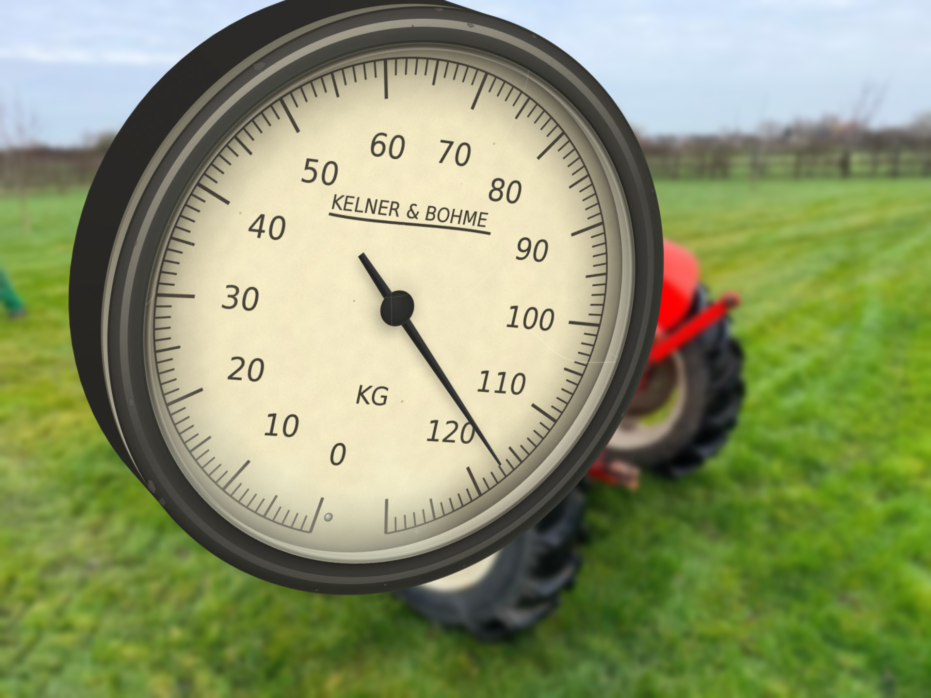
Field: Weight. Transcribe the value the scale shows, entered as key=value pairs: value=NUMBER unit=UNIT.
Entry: value=117 unit=kg
